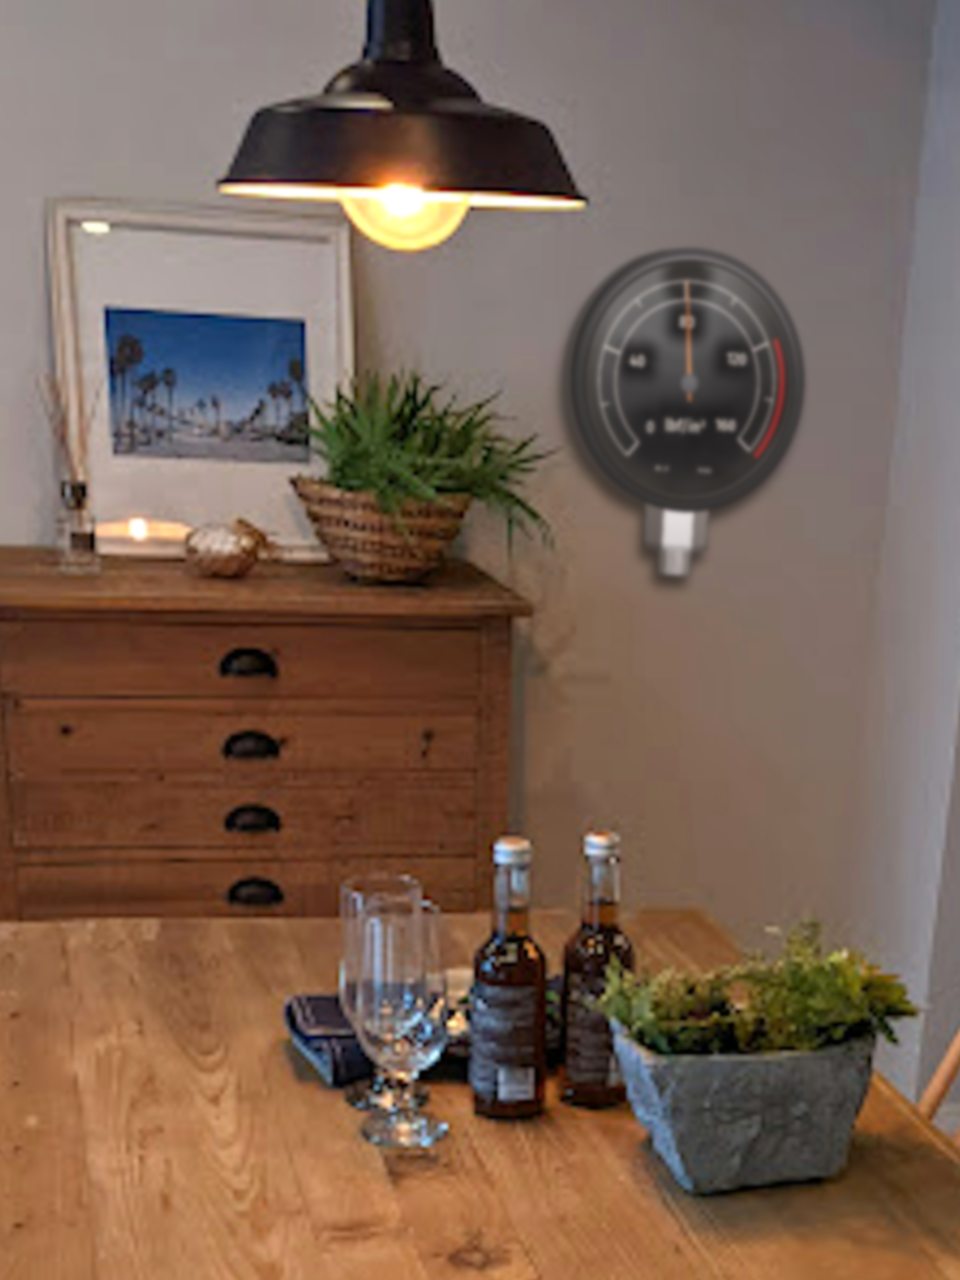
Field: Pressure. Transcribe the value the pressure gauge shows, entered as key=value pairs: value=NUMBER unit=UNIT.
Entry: value=80 unit=psi
